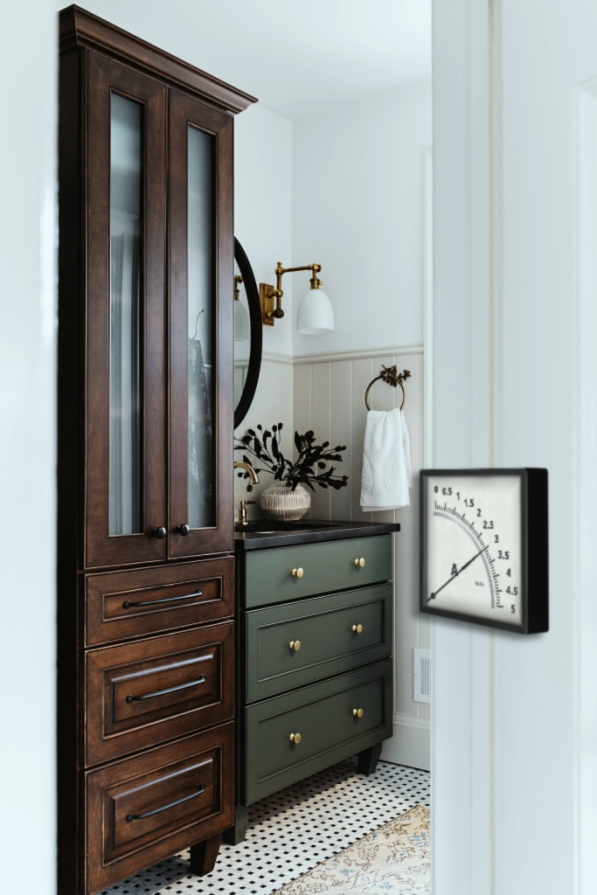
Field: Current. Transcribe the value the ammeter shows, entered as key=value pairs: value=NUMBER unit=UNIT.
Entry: value=3 unit=A
